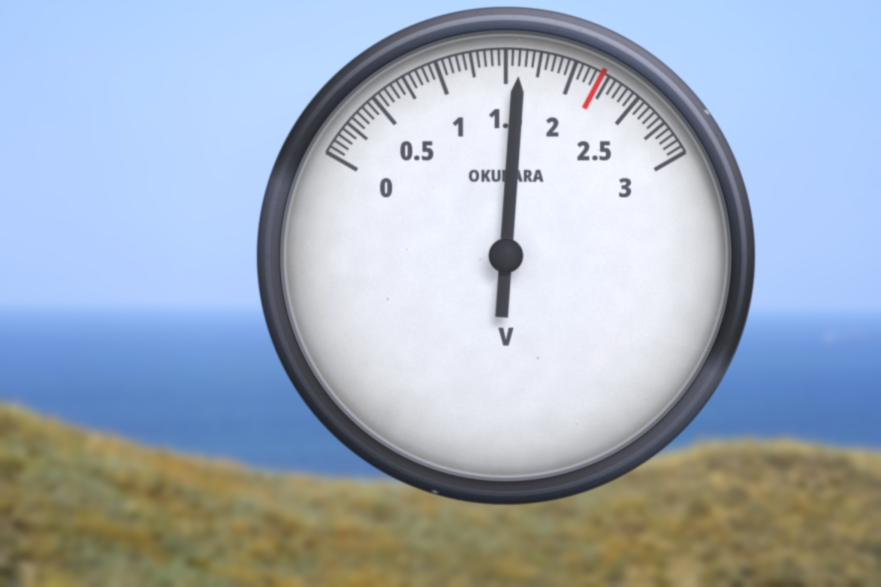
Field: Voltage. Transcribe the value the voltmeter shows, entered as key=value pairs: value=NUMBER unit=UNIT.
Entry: value=1.6 unit=V
